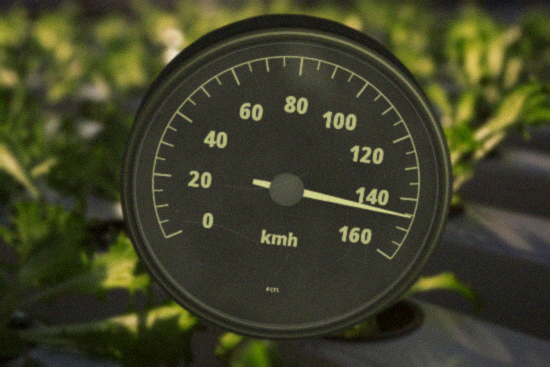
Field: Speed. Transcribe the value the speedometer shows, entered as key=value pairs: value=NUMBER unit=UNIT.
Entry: value=145 unit=km/h
